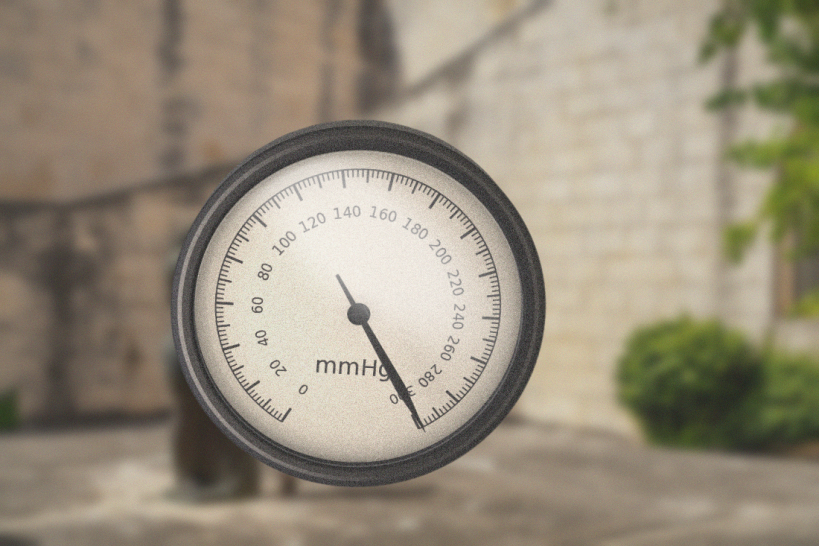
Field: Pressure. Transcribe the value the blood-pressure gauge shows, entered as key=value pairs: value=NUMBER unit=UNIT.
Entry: value=298 unit=mmHg
